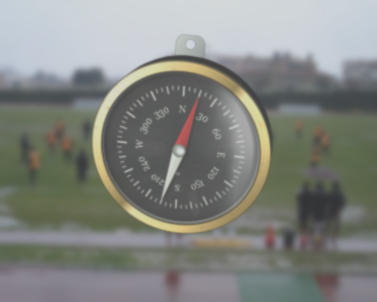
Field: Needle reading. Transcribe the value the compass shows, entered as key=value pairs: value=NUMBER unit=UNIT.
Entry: value=15 unit=°
